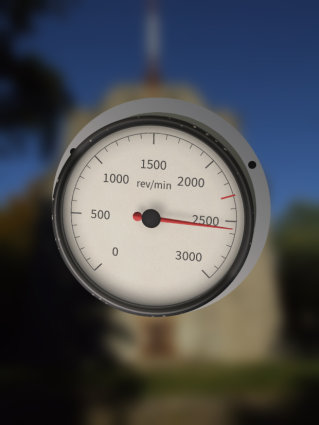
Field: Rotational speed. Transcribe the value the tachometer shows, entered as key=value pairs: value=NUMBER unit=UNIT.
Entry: value=2550 unit=rpm
